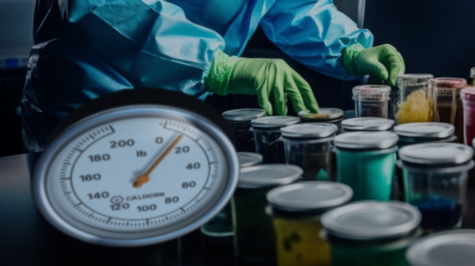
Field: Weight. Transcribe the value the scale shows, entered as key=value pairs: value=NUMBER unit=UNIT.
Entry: value=10 unit=lb
